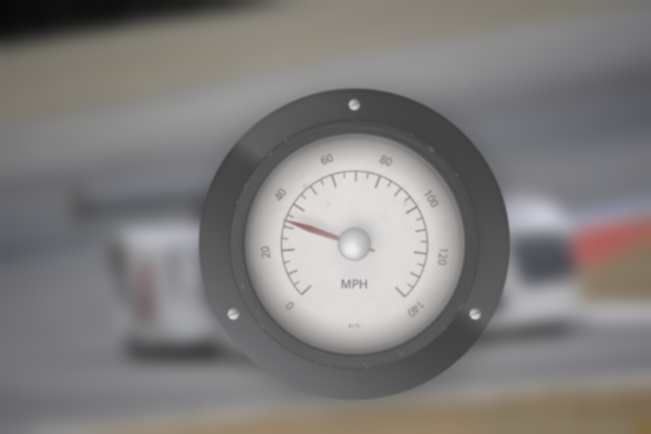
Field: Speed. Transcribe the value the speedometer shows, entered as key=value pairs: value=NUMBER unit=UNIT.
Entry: value=32.5 unit=mph
